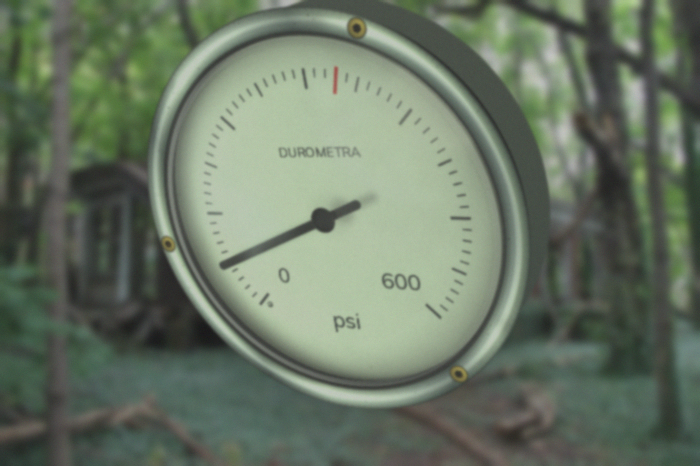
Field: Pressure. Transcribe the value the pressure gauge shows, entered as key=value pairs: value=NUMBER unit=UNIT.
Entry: value=50 unit=psi
